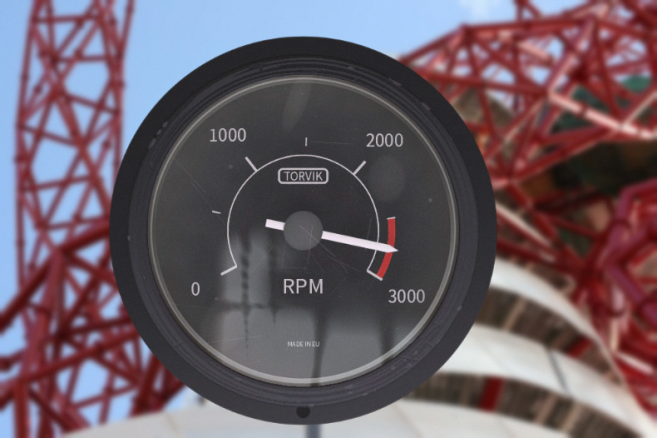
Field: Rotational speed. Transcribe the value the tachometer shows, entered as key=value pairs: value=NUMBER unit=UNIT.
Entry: value=2750 unit=rpm
